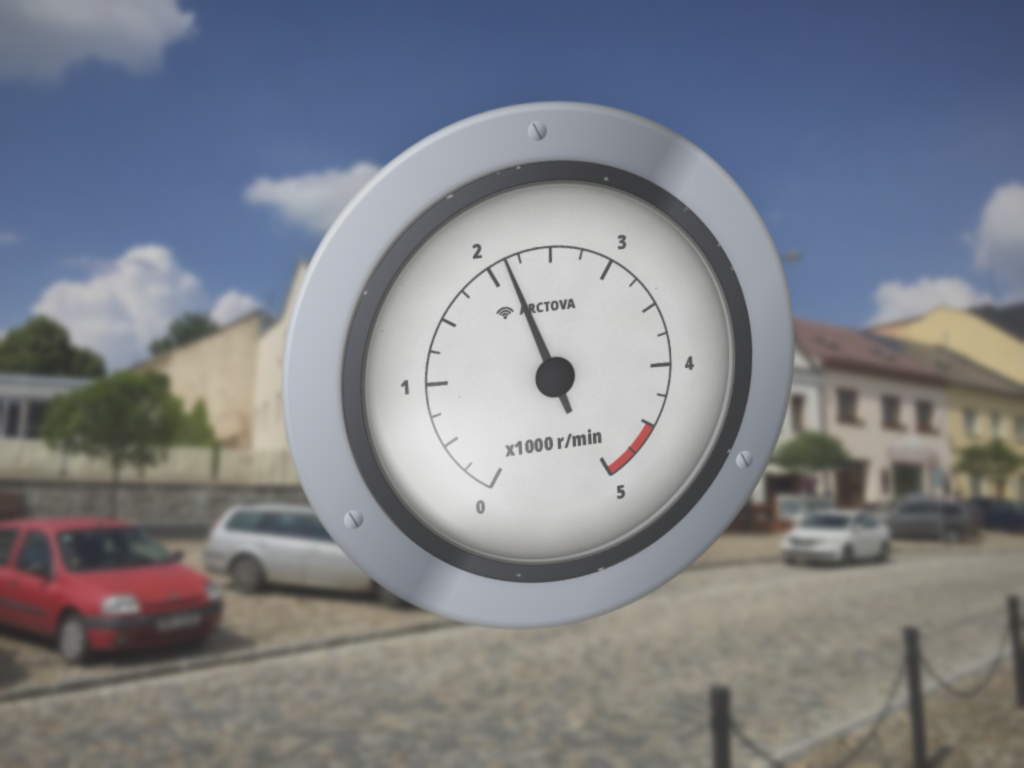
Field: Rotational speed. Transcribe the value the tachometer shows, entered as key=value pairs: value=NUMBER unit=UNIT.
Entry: value=2125 unit=rpm
